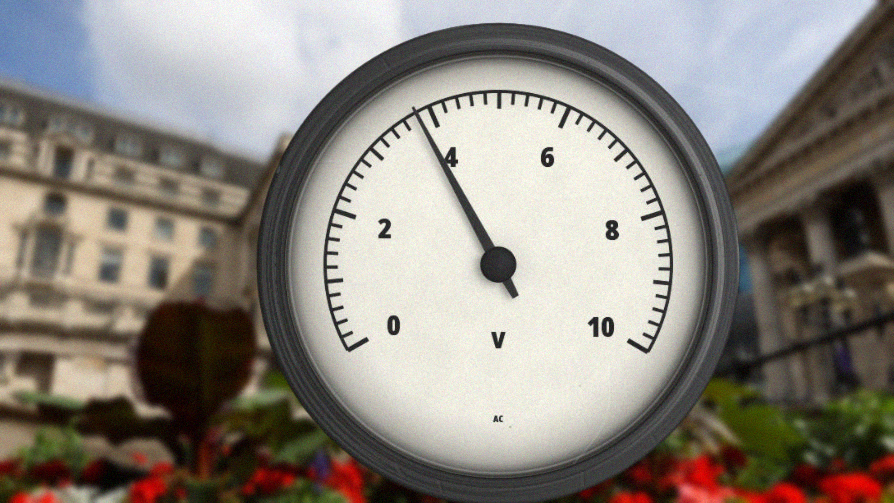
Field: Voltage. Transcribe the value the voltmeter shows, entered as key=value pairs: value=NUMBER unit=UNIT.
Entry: value=3.8 unit=V
